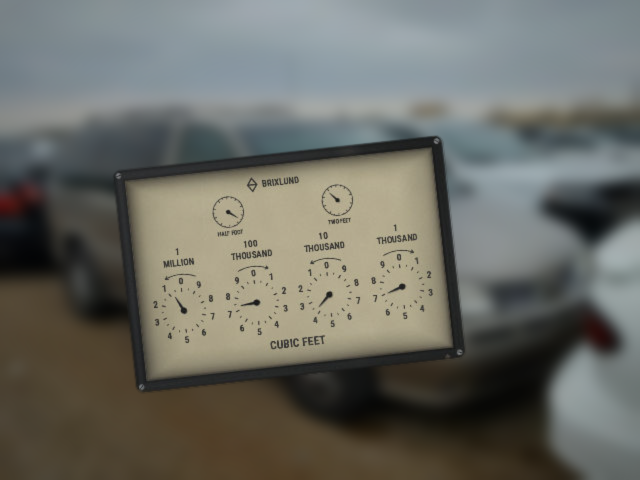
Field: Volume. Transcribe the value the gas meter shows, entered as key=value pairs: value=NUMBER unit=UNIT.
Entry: value=73700 unit=ft³
